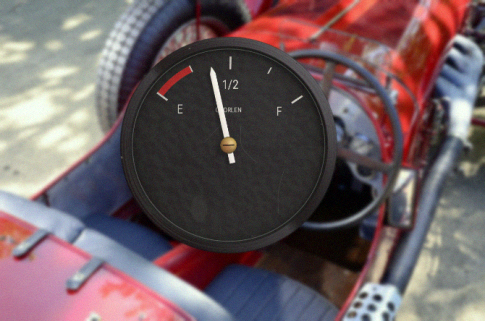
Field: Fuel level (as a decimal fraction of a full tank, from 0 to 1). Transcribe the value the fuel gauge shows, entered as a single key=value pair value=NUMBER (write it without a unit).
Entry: value=0.375
